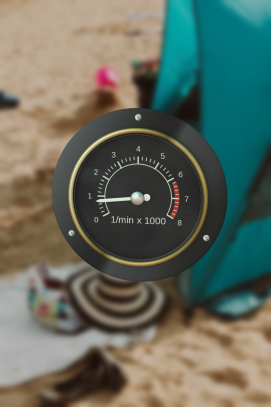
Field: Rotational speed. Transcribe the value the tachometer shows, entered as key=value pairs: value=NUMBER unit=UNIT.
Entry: value=800 unit=rpm
